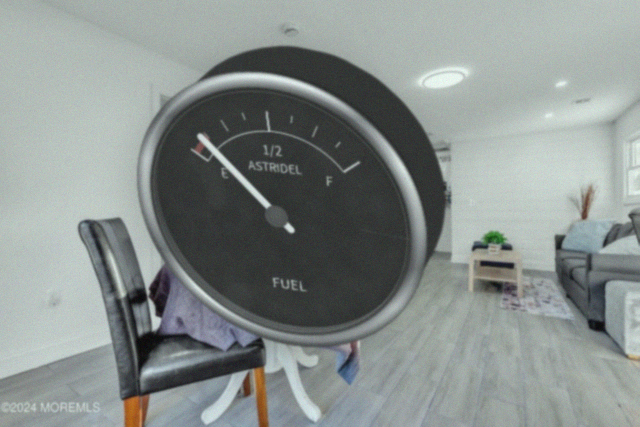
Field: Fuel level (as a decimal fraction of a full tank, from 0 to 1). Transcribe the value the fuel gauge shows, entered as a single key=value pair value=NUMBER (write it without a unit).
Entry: value=0.125
